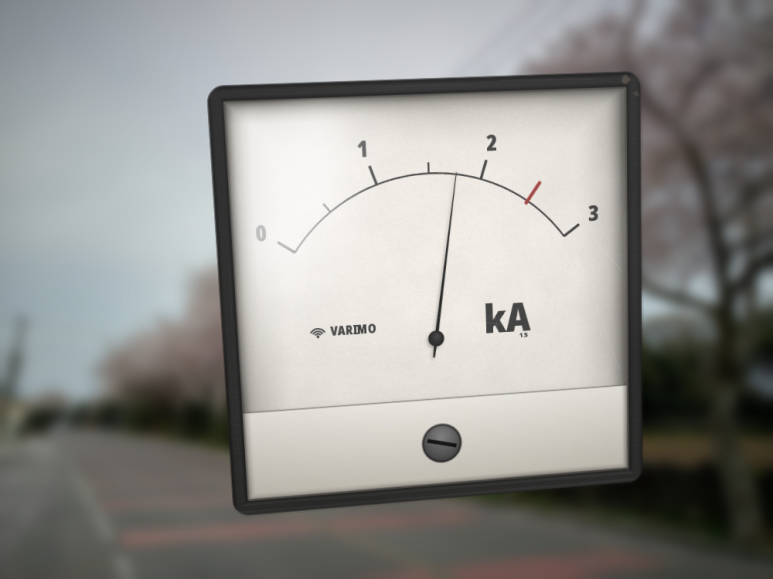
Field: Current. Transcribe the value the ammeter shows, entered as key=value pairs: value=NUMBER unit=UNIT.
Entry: value=1.75 unit=kA
